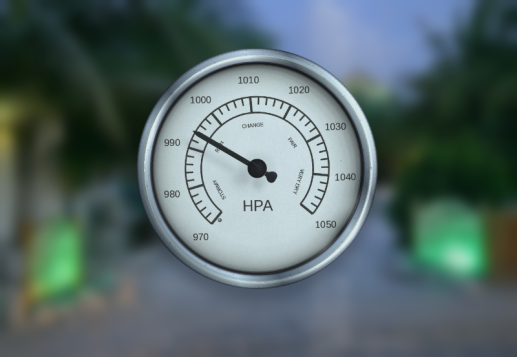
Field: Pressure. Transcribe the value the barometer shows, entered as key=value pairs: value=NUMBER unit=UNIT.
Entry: value=994 unit=hPa
